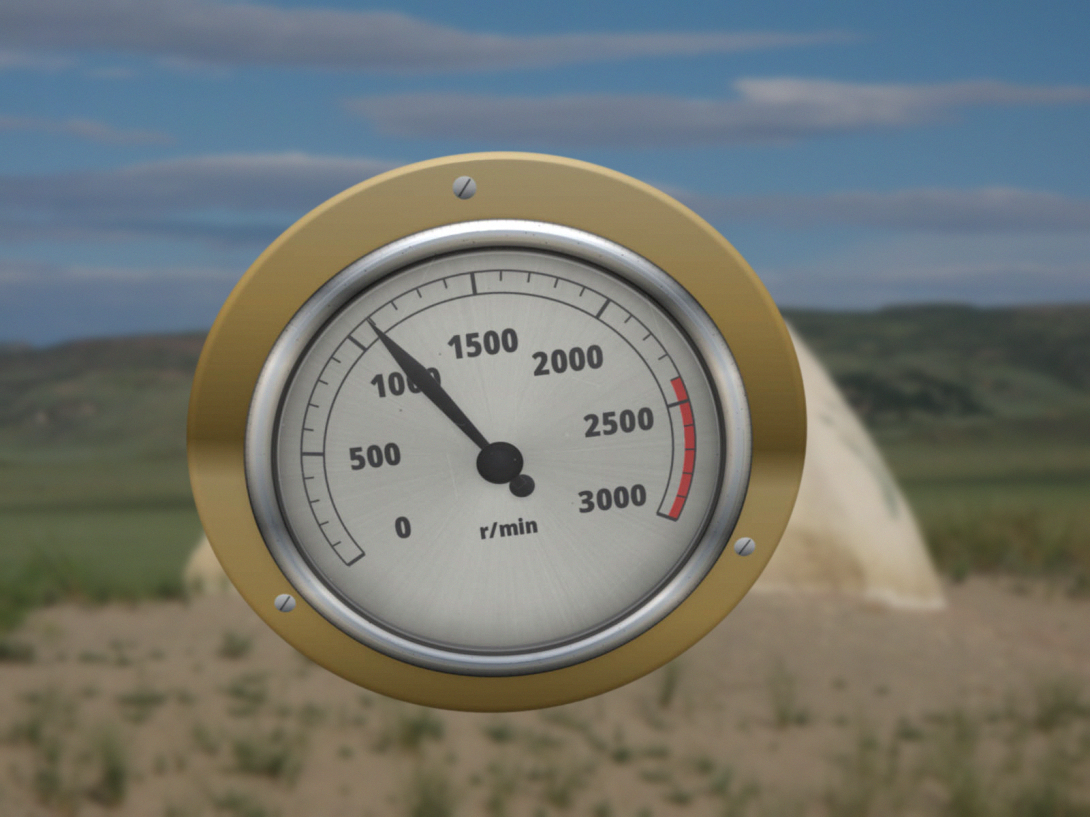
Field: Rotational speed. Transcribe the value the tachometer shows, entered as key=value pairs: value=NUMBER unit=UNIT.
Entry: value=1100 unit=rpm
